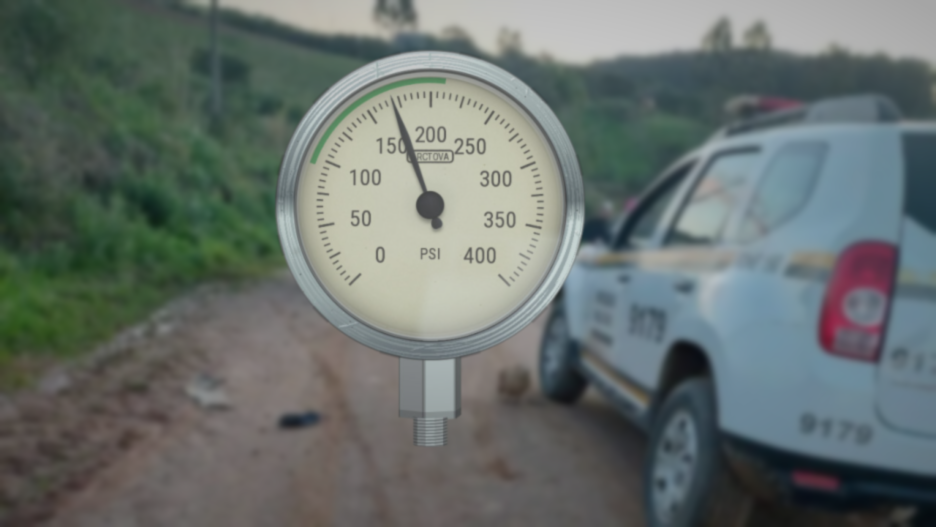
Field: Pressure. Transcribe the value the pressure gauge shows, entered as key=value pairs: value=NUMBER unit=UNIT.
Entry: value=170 unit=psi
